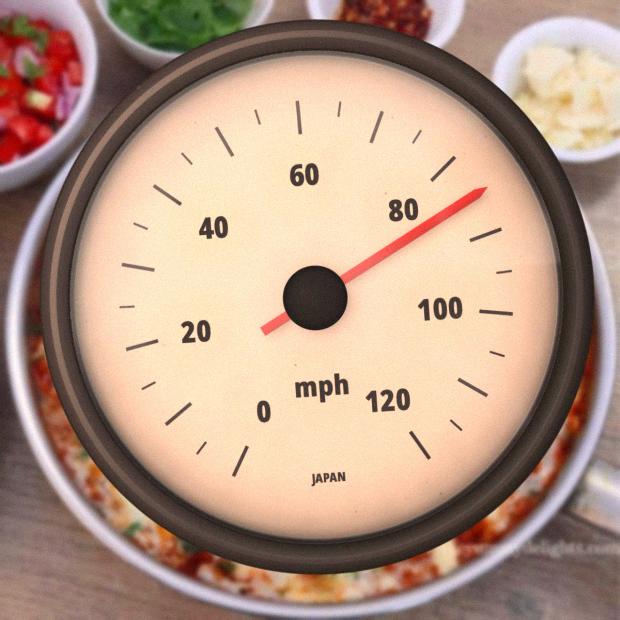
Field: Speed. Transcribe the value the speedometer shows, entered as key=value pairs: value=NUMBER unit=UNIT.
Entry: value=85 unit=mph
